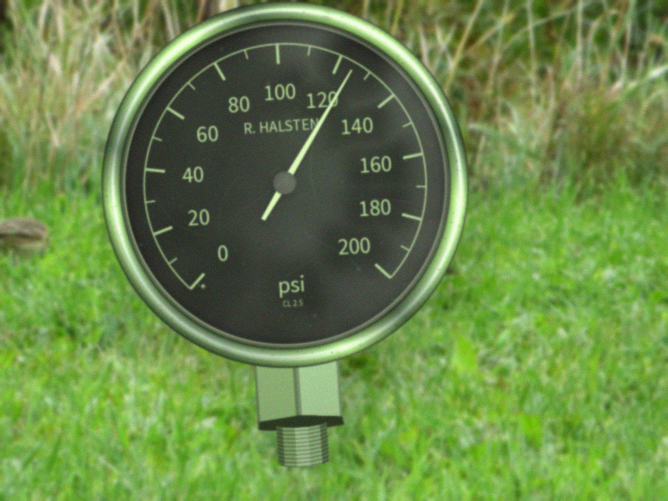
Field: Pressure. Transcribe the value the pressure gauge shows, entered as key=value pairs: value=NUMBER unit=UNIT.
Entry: value=125 unit=psi
